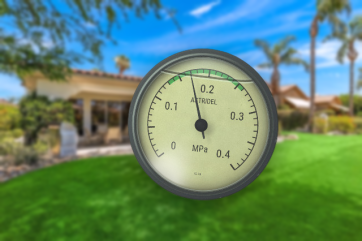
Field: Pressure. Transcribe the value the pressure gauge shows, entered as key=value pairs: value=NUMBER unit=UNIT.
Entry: value=0.17 unit=MPa
